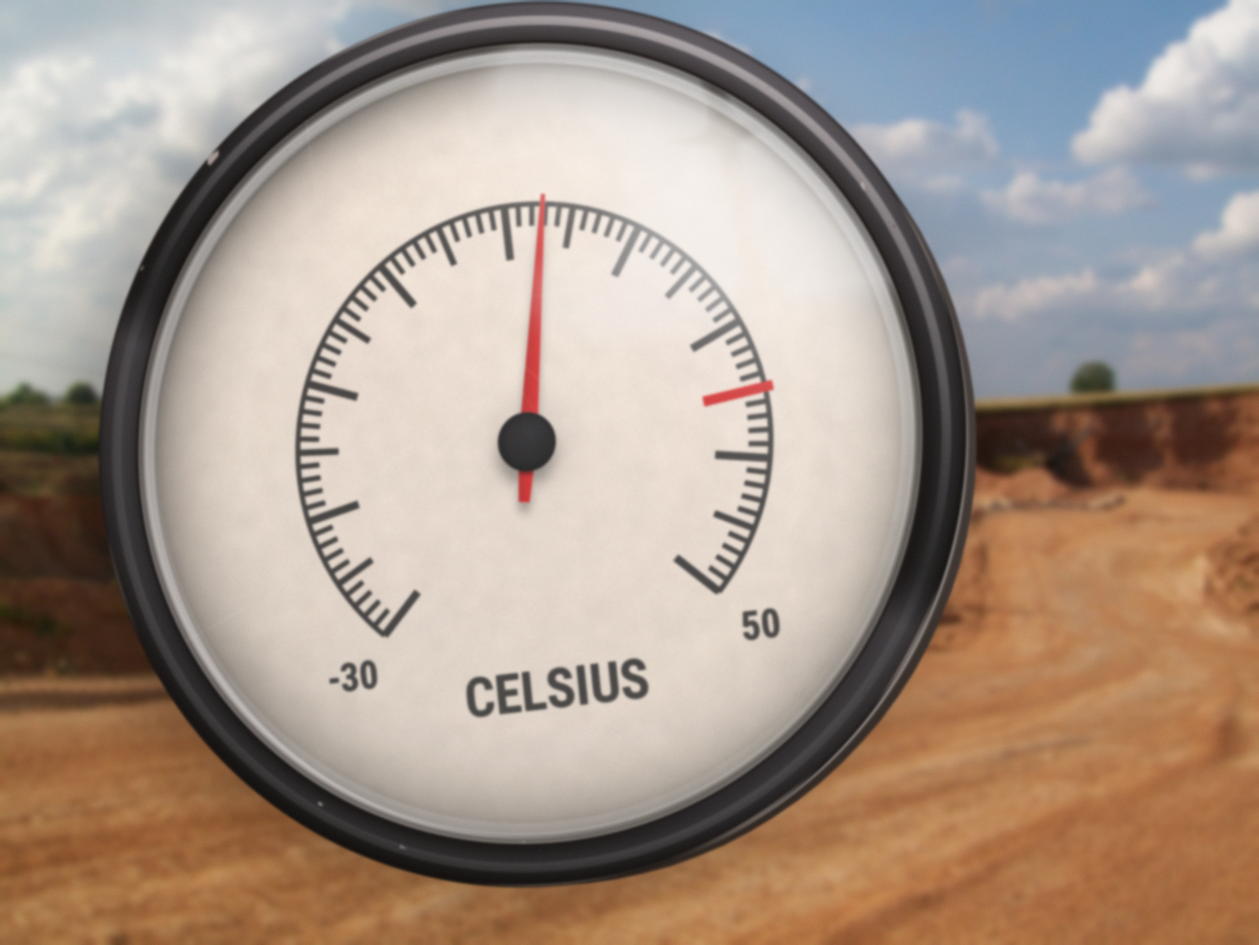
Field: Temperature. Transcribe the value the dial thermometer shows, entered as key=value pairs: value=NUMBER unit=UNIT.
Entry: value=13 unit=°C
